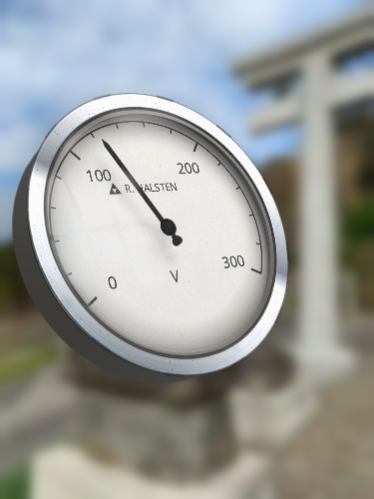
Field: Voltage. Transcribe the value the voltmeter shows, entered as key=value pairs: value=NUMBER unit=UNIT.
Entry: value=120 unit=V
